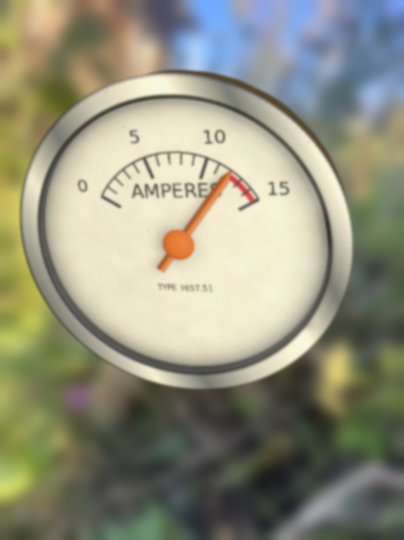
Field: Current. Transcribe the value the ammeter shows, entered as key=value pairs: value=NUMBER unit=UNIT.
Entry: value=12 unit=A
